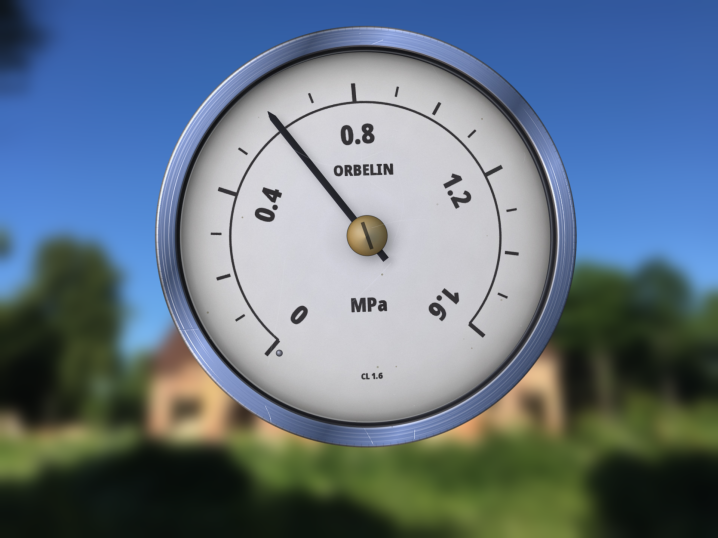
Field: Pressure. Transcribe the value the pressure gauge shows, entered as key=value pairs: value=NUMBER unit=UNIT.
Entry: value=0.6 unit=MPa
